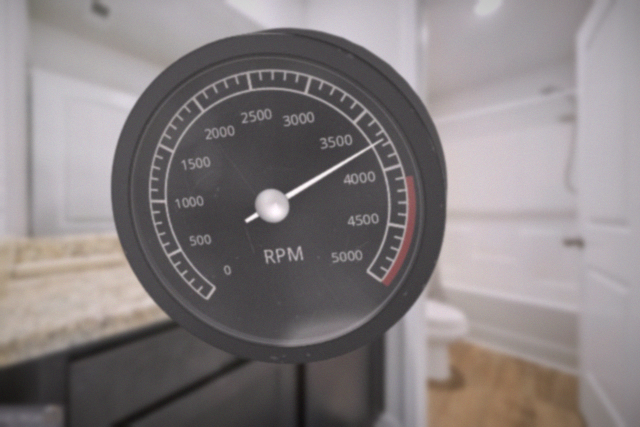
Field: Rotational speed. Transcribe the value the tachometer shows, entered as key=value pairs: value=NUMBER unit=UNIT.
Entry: value=3750 unit=rpm
